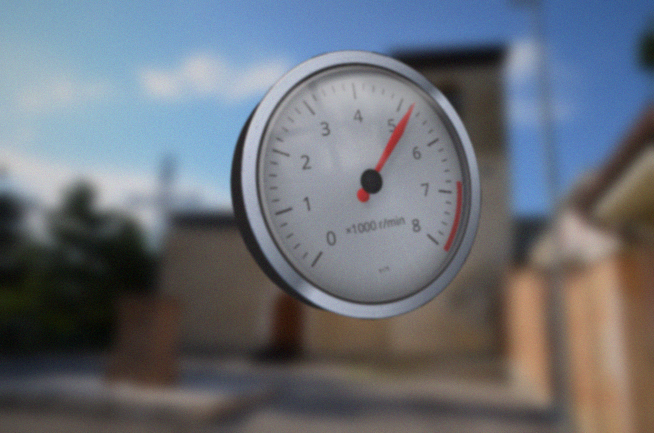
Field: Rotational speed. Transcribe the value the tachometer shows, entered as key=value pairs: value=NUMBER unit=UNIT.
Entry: value=5200 unit=rpm
